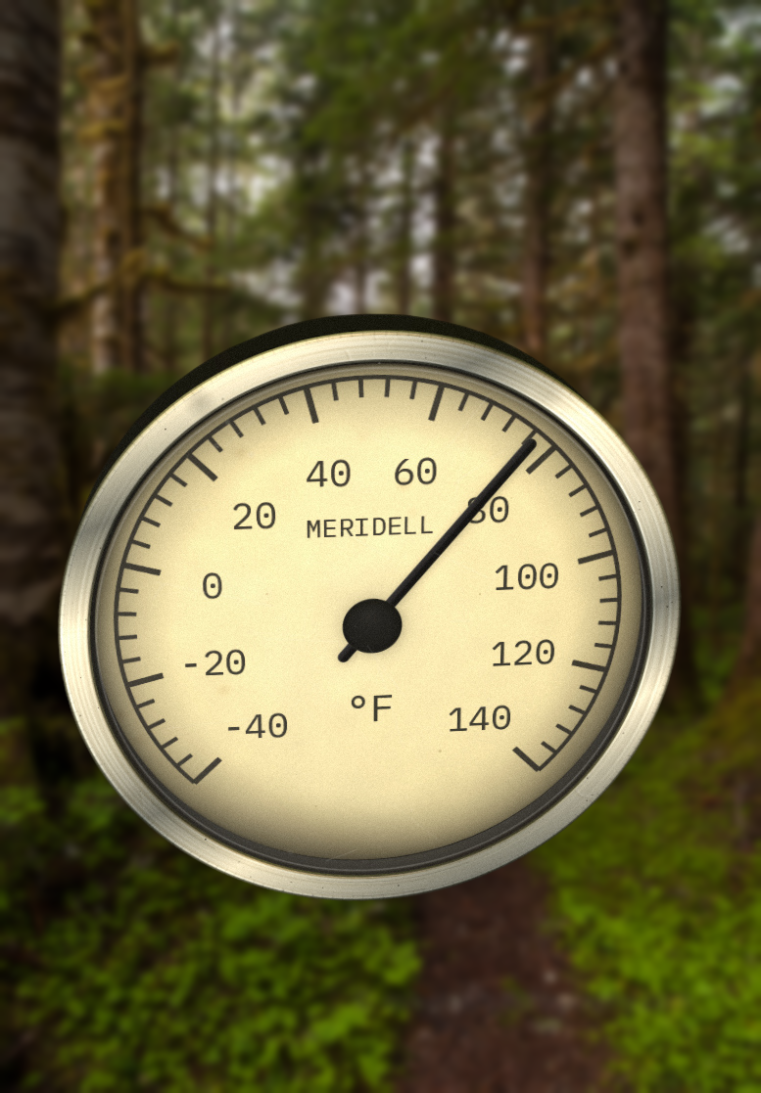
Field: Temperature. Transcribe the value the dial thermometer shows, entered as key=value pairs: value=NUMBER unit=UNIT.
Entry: value=76 unit=°F
